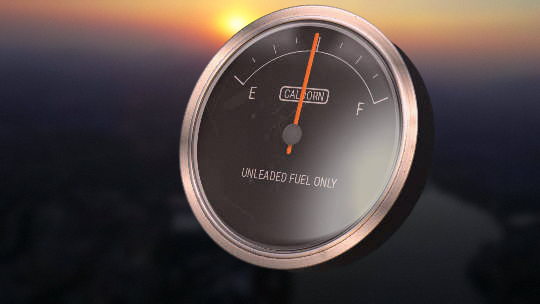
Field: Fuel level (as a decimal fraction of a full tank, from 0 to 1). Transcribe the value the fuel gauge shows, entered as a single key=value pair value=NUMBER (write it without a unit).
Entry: value=0.5
